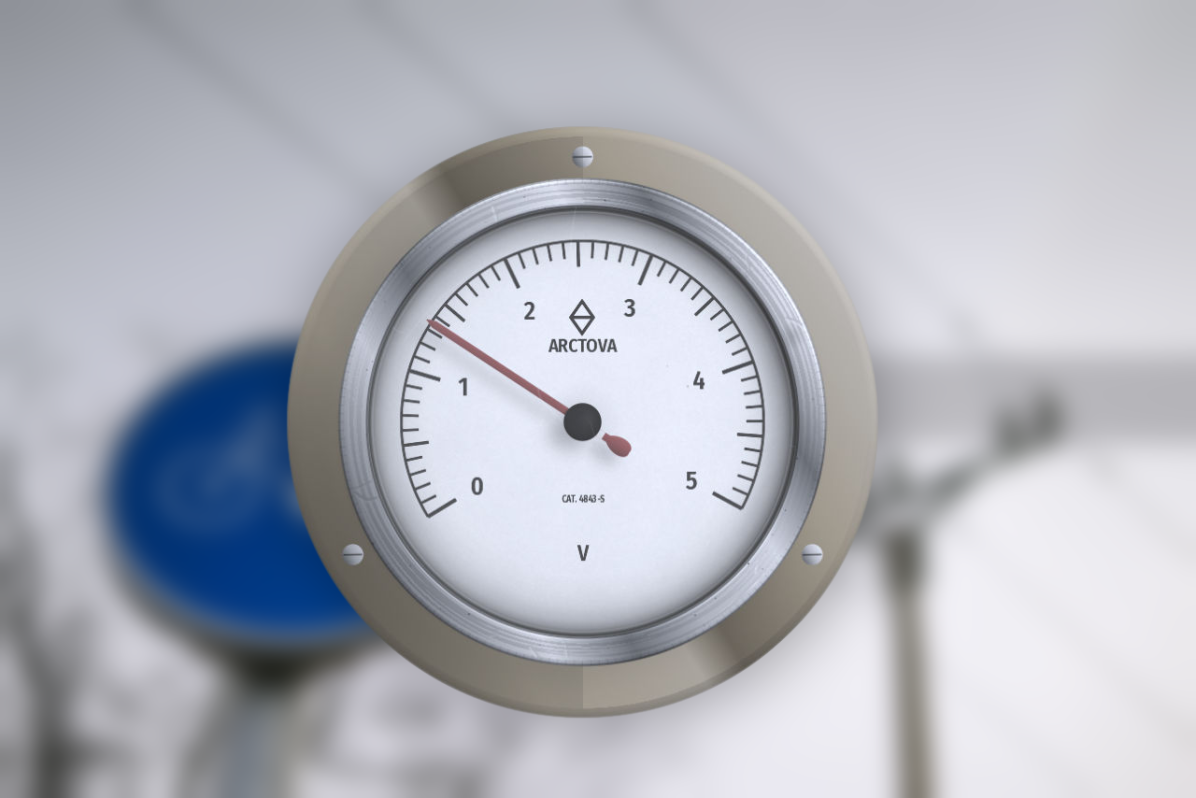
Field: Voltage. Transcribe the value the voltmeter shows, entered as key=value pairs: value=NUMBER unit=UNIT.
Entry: value=1.35 unit=V
